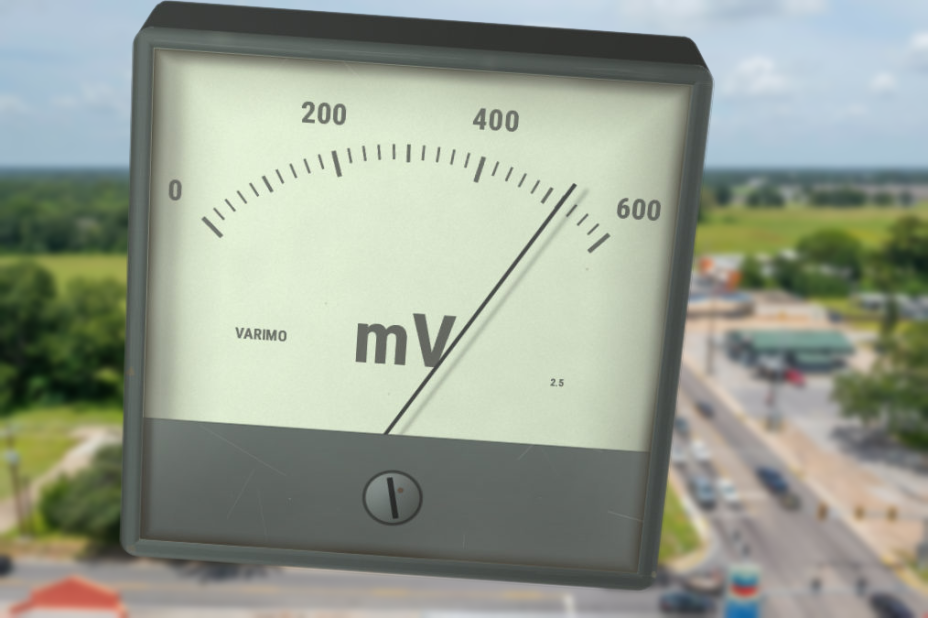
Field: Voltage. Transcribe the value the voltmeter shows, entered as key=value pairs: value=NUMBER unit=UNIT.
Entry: value=520 unit=mV
